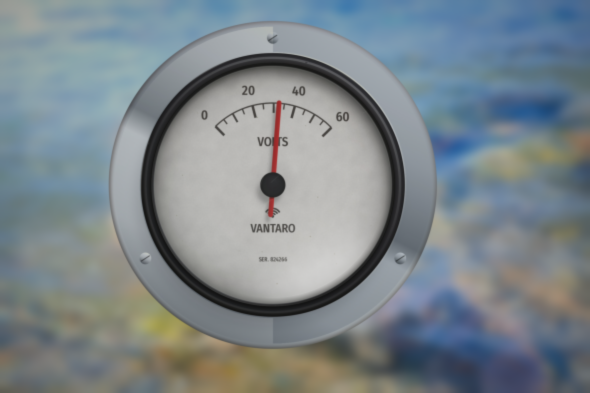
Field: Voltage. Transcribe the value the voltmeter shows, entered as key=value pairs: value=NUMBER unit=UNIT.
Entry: value=32.5 unit=V
